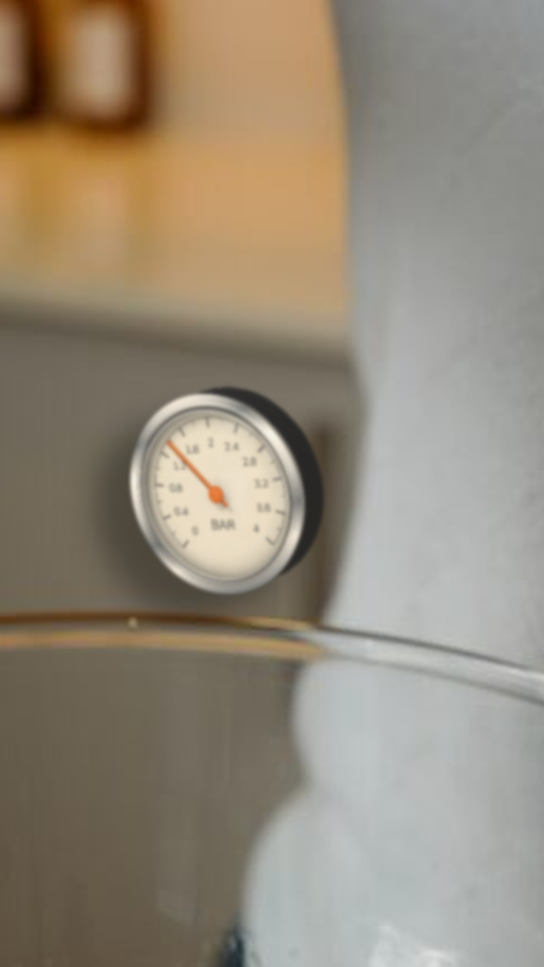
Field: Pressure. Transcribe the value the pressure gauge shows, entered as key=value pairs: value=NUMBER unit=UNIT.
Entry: value=1.4 unit=bar
